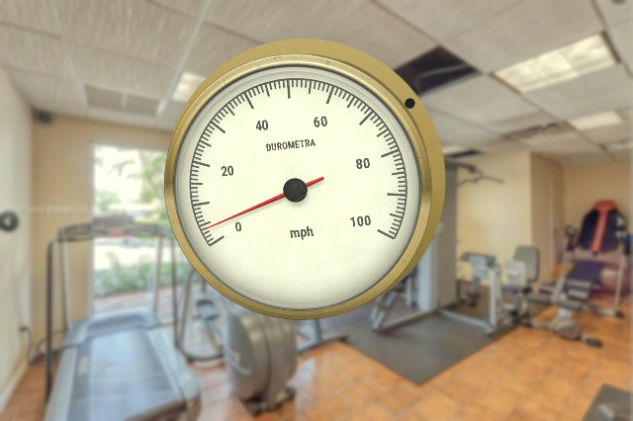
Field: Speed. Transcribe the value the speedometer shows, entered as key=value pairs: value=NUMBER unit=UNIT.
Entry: value=4 unit=mph
